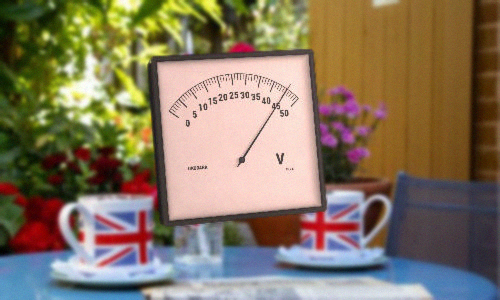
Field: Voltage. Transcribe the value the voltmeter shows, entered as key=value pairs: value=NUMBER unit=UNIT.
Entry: value=45 unit=V
